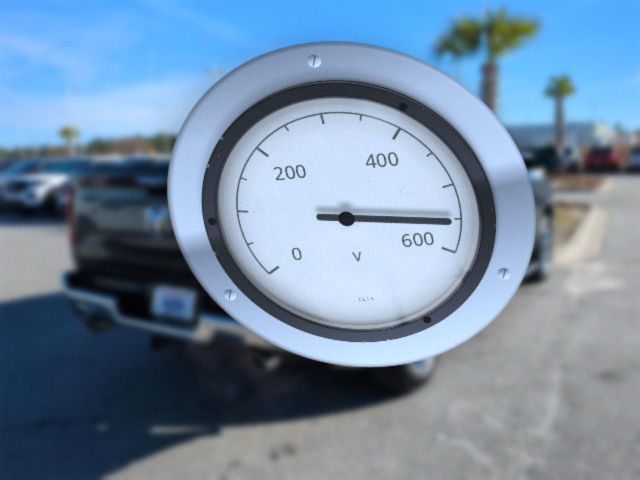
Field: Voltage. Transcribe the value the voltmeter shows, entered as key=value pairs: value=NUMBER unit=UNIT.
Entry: value=550 unit=V
